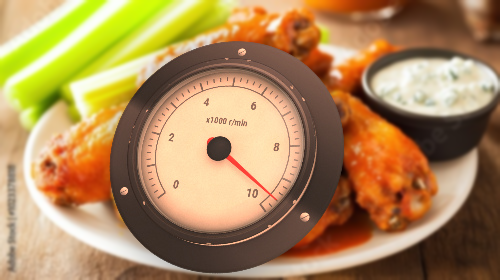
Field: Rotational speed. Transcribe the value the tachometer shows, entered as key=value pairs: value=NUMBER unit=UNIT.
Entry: value=9600 unit=rpm
